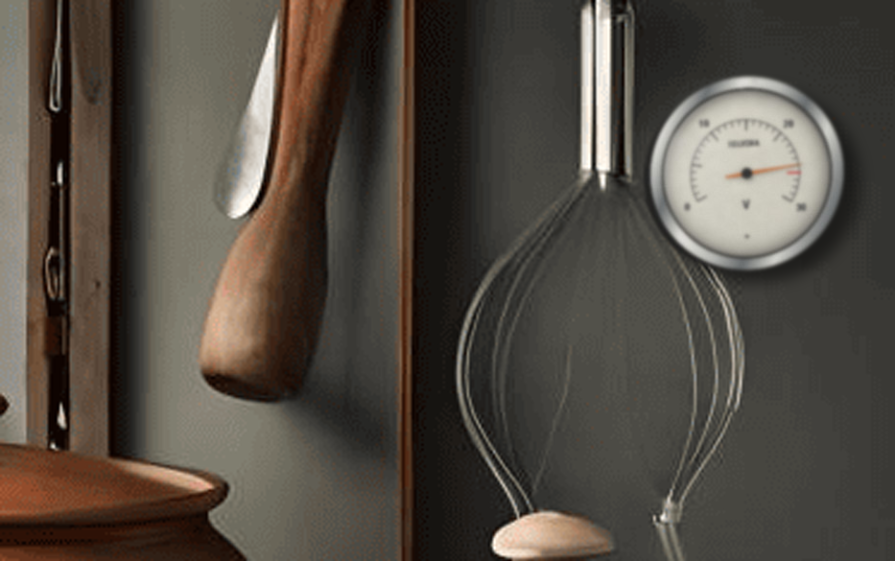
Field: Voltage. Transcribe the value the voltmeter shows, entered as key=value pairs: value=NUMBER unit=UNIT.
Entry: value=25 unit=V
